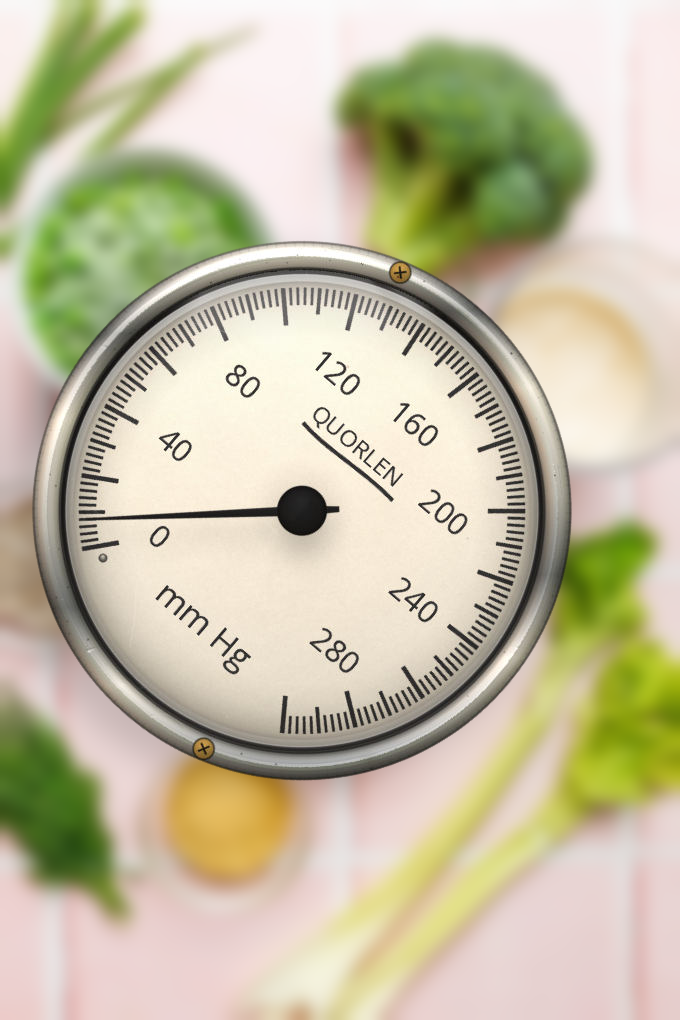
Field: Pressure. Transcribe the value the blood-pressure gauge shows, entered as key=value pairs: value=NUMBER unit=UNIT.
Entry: value=8 unit=mmHg
